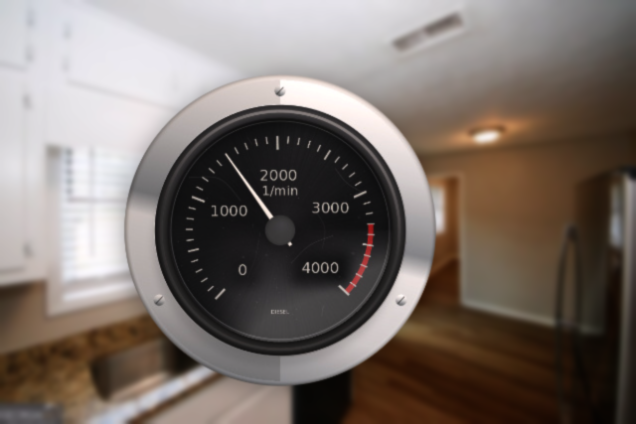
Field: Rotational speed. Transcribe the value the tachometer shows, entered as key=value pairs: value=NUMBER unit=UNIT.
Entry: value=1500 unit=rpm
